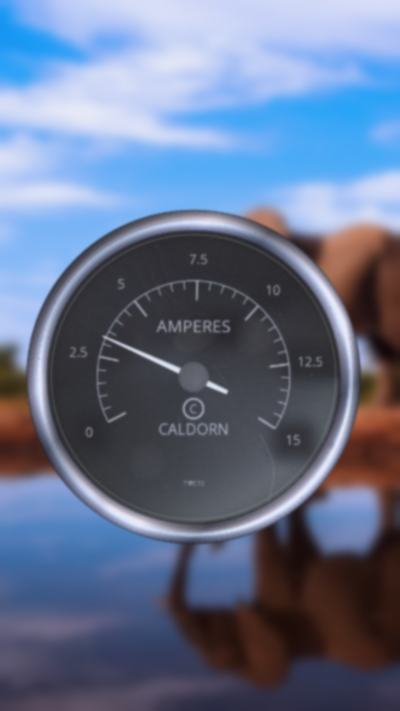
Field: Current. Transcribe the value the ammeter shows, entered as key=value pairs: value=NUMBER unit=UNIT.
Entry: value=3.25 unit=A
